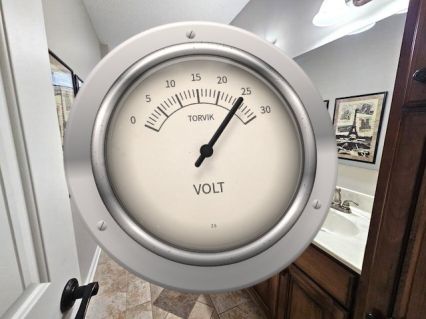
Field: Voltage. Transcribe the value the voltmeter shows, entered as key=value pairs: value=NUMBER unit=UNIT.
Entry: value=25 unit=V
